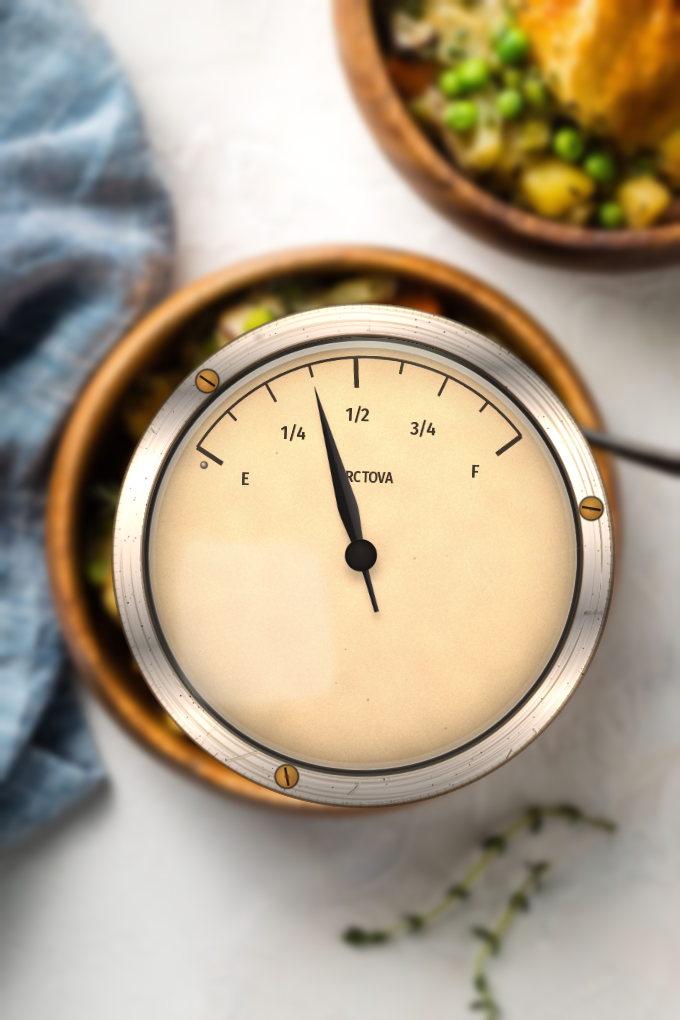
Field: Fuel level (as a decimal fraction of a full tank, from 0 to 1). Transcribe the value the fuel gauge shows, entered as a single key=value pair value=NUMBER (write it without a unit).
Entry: value=0.375
